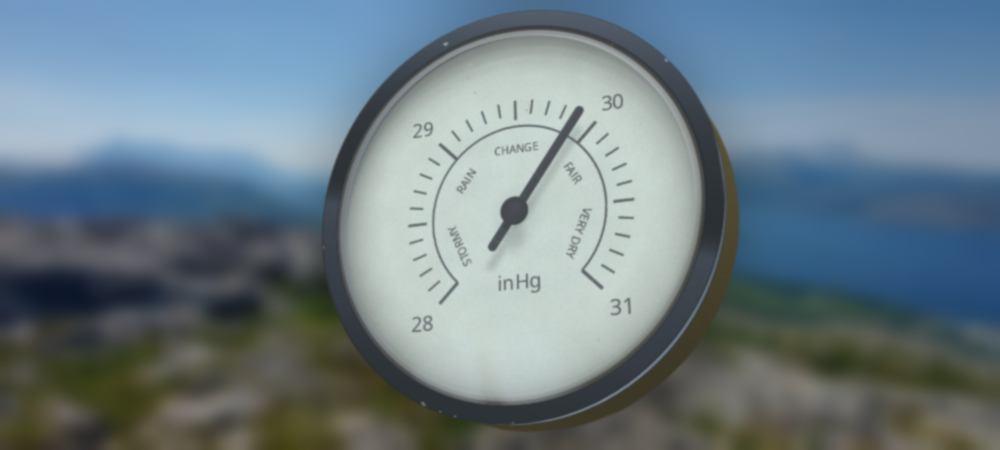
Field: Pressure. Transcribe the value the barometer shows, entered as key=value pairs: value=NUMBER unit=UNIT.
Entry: value=29.9 unit=inHg
